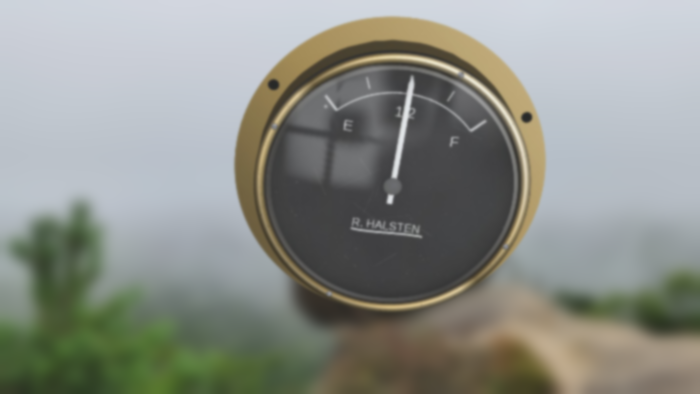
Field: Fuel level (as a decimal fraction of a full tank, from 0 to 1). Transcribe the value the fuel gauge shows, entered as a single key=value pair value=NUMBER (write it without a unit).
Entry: value=0.5
